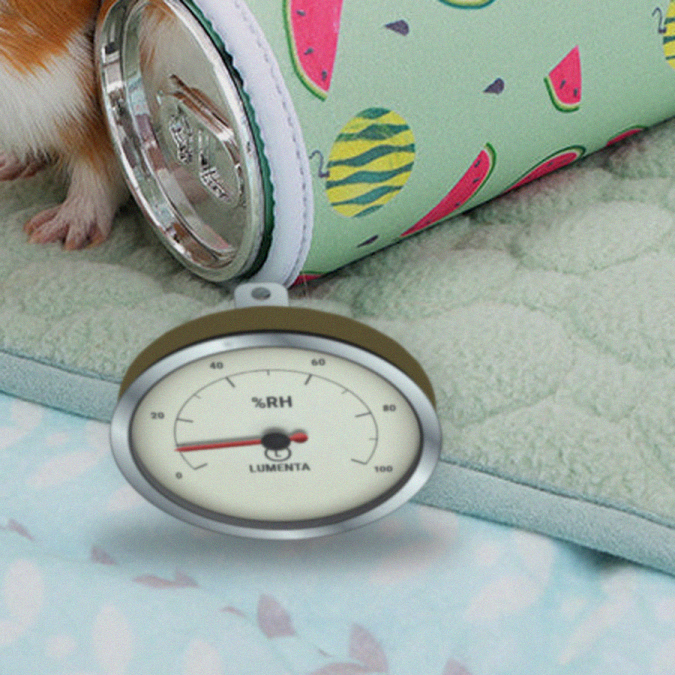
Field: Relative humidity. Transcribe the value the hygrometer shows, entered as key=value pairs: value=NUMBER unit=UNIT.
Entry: value=10 unit=%
